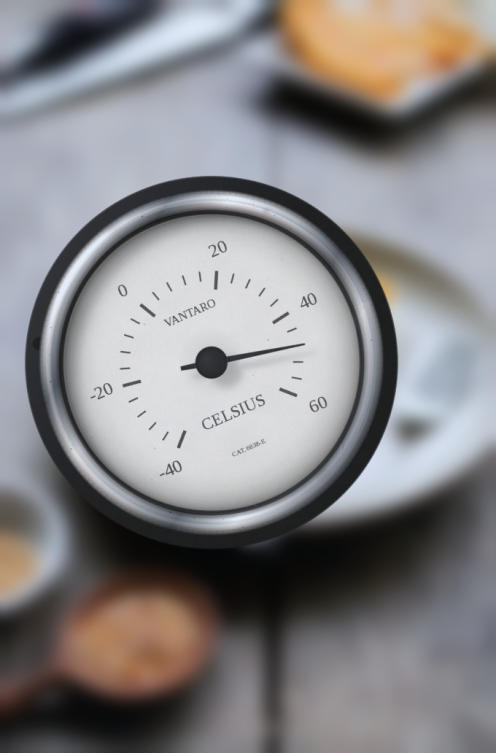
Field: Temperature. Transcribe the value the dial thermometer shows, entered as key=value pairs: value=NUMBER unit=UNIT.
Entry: value=48 unit=°C
